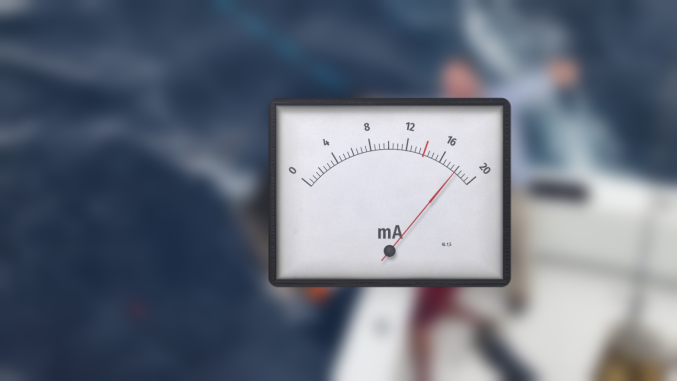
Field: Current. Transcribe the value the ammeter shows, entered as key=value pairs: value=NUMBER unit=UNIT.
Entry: value=18 unit=mA
